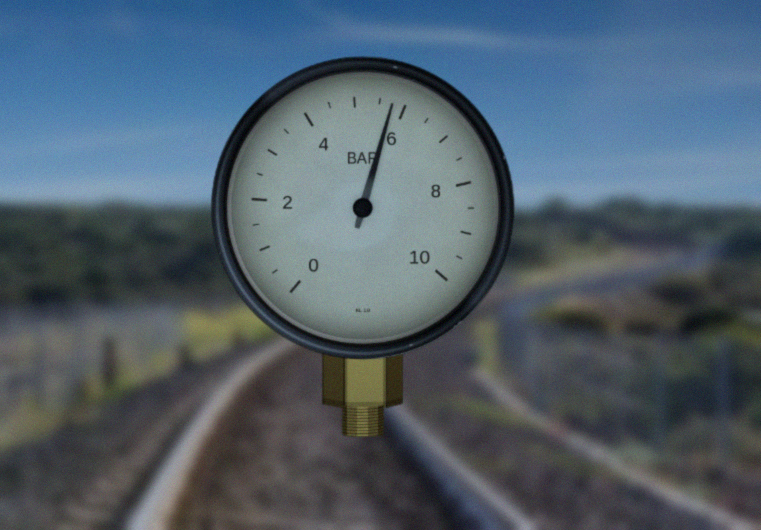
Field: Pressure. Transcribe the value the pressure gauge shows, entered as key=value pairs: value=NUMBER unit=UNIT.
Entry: value=5.75 unit=bar
